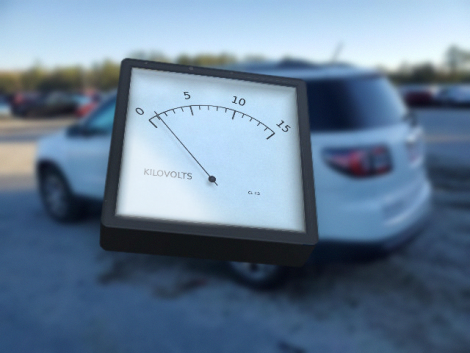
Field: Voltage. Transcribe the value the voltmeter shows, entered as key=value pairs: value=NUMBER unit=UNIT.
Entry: value=1 unit=kV
